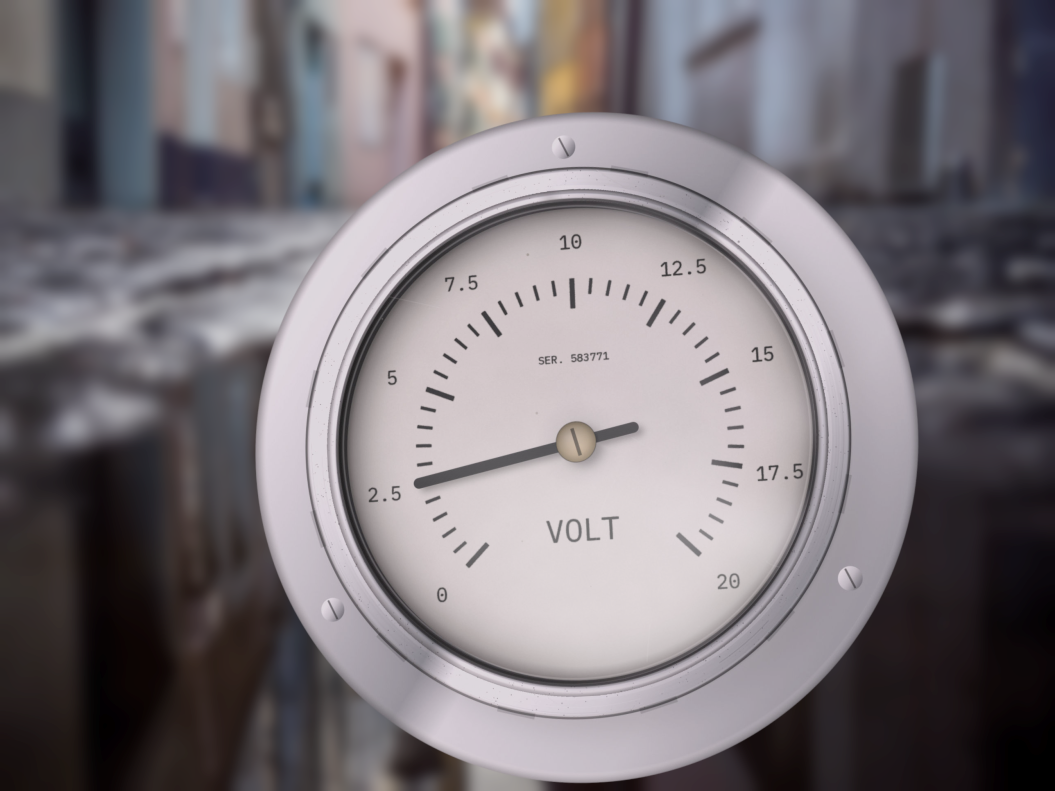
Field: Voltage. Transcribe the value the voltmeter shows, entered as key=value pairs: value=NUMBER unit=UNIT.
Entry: value=2.5 unit=V
